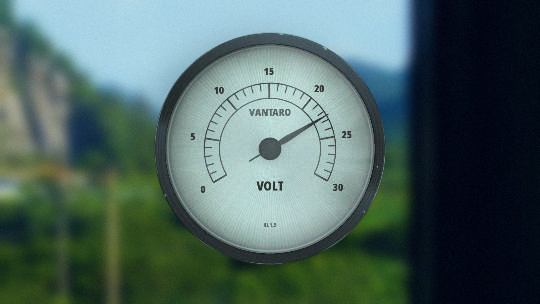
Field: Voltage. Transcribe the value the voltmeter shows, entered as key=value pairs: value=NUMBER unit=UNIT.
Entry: value=22.5 unit=V
